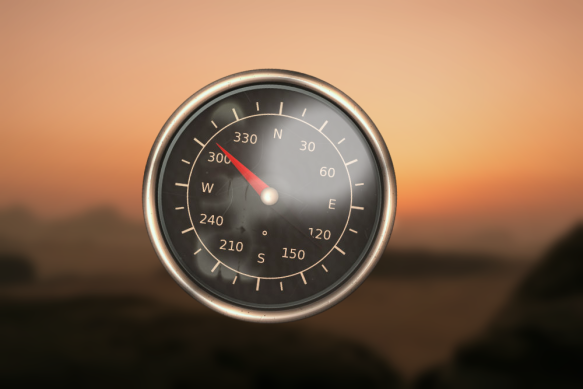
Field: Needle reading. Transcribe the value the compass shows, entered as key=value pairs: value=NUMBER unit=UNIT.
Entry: value=307.5 unit=°
